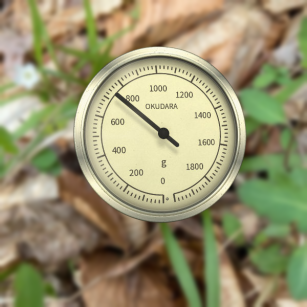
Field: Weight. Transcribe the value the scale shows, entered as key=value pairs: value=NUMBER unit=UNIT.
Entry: value=740 unit=g
